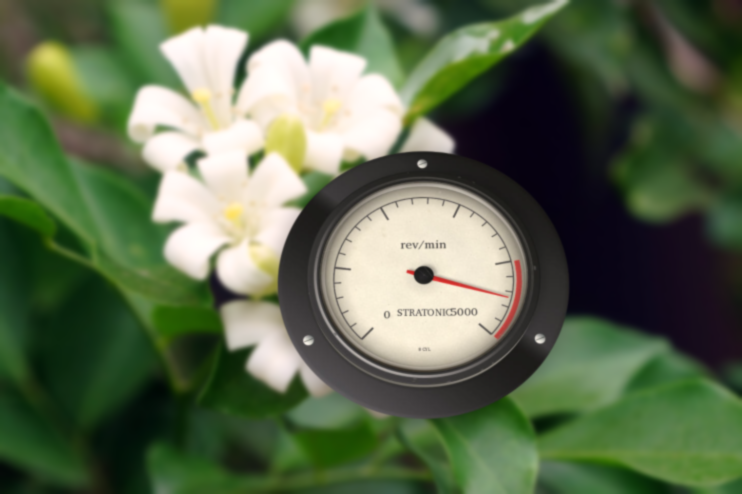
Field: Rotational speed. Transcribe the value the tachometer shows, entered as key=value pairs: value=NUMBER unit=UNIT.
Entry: value=4500 unit=rpm
